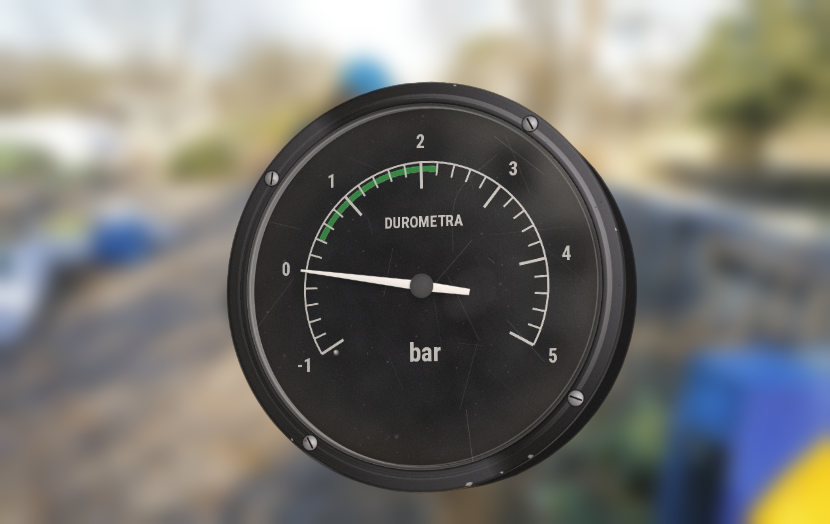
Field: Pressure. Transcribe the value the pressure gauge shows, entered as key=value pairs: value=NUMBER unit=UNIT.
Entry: value=0 unit=bar
